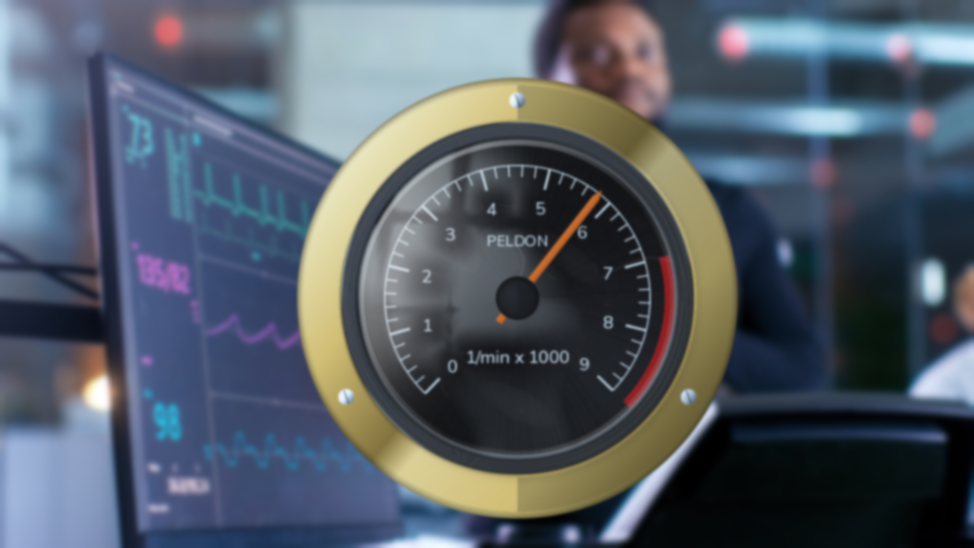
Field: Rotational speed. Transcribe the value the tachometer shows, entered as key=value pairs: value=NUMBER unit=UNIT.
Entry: value=5800 unit=rpm
